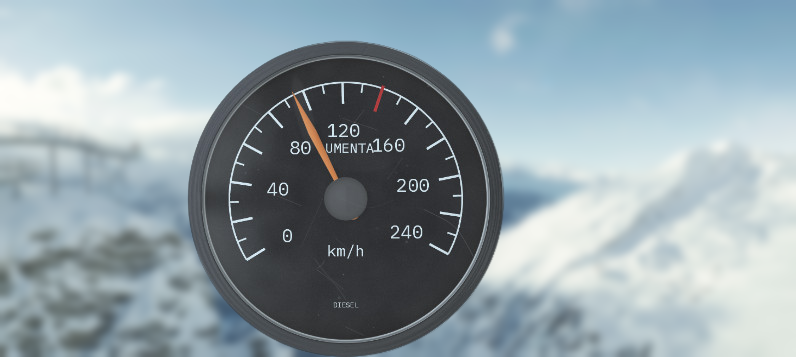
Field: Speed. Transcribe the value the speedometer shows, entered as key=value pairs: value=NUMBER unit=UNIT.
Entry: value=95 unit=km/h
